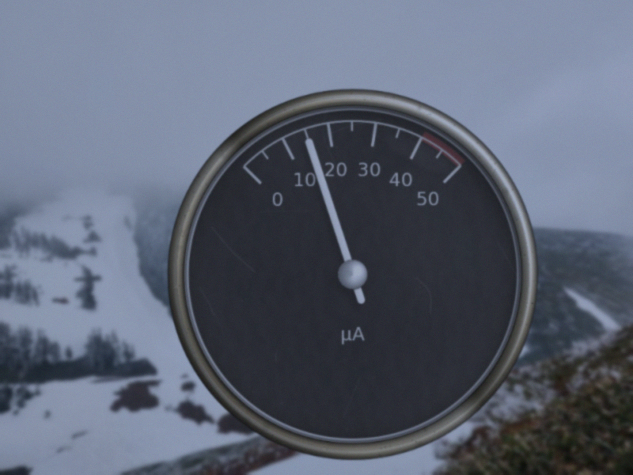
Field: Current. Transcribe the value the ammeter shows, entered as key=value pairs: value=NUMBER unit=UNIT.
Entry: value=15 unit=µA
